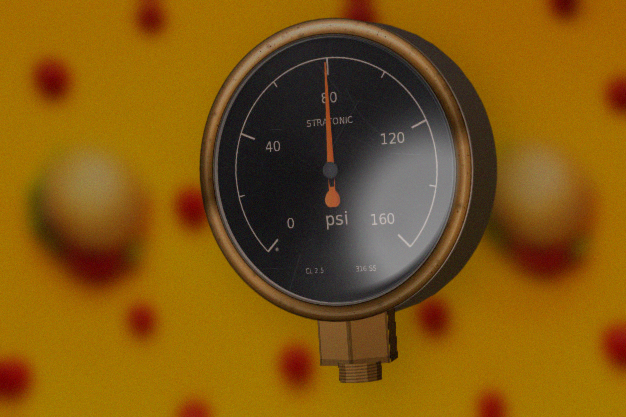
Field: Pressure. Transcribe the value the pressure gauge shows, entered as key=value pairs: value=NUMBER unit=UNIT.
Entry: value=80 unit=psi
